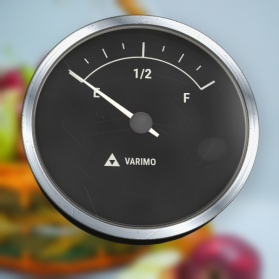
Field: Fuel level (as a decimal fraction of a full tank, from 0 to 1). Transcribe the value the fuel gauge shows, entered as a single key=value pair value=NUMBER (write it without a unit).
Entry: value=0
